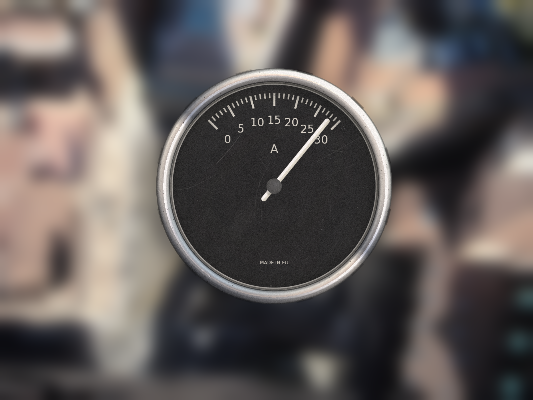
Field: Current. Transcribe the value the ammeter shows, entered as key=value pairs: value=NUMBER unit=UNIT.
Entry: value=28 unit=A
